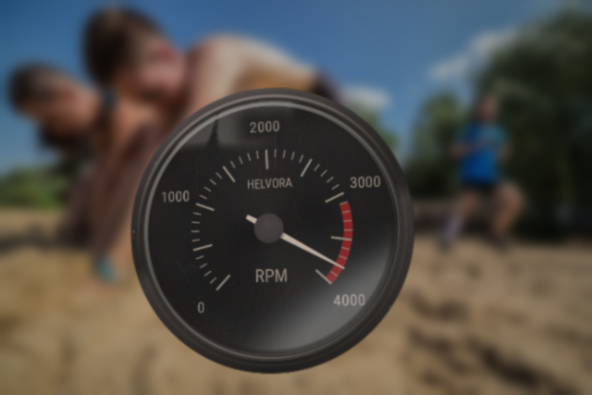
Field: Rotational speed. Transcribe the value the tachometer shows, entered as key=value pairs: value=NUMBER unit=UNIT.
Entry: value=3800 unit=rpm
